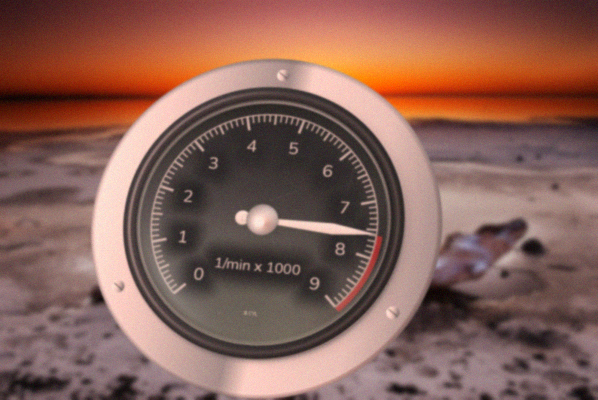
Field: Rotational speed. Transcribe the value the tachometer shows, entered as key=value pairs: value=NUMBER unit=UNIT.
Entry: value=7600 unit=rpm
